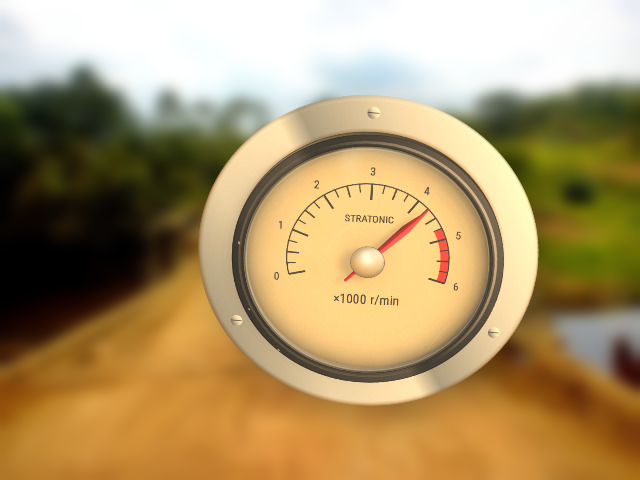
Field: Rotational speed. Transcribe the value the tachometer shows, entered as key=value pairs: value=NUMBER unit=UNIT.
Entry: value=4250 unit=rpm
